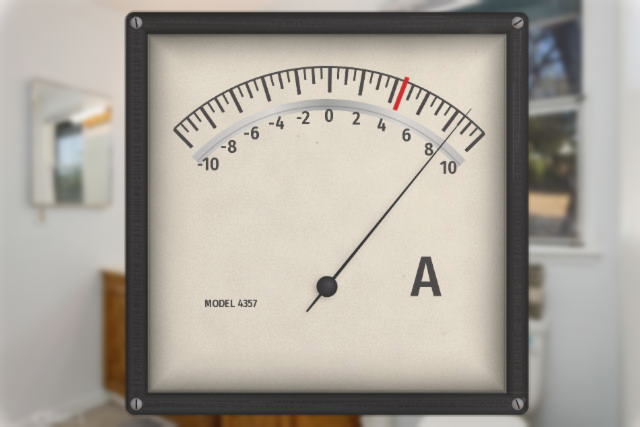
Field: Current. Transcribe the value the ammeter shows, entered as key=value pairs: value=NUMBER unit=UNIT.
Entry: value=8.5 unit=A
